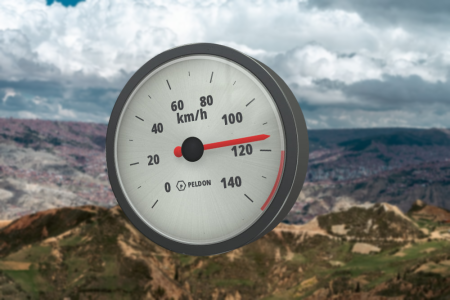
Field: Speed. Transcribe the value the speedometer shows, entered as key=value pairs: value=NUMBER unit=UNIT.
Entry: value=115 unit=km/h
